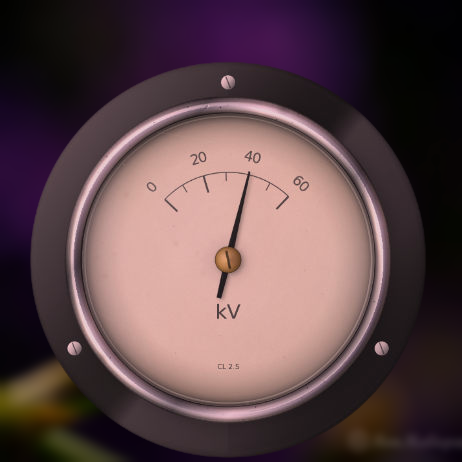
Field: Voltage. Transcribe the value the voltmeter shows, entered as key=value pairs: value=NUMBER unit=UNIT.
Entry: value=40 unit=kV
